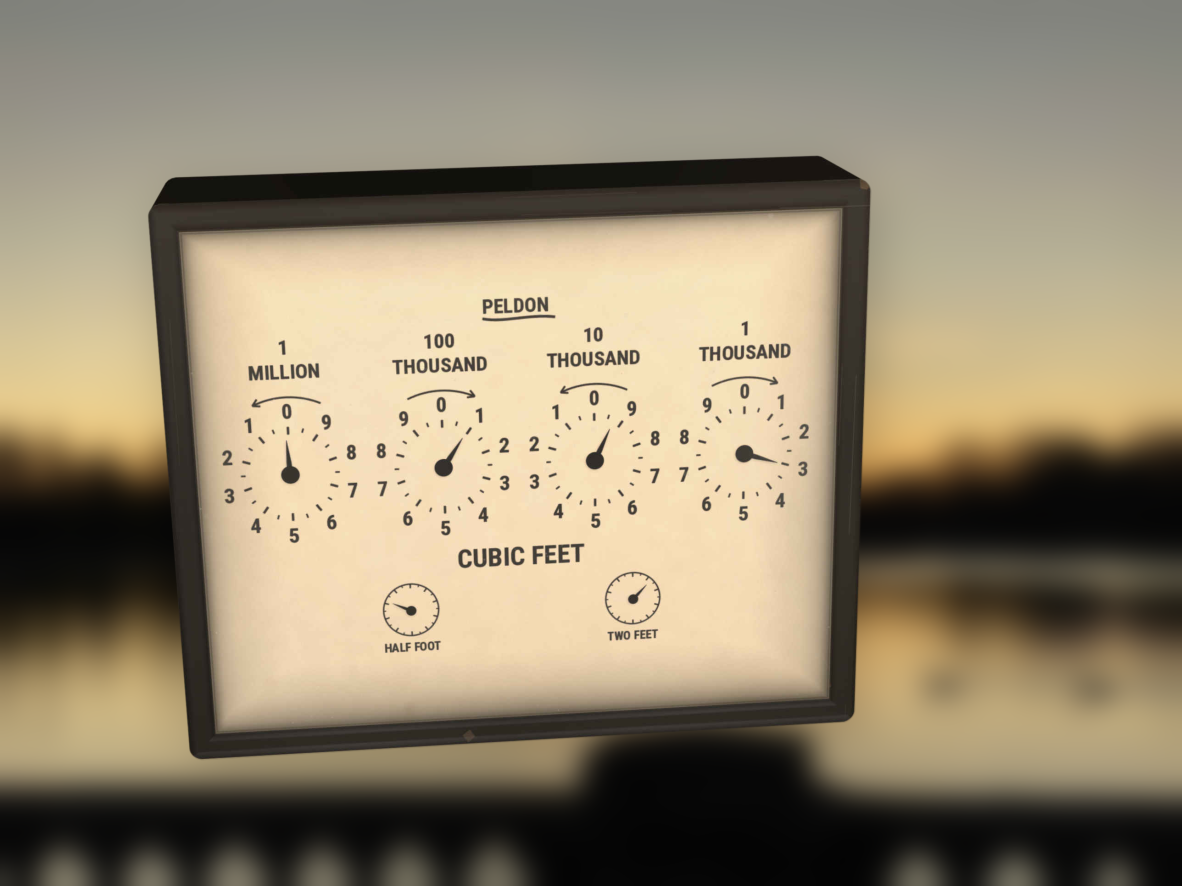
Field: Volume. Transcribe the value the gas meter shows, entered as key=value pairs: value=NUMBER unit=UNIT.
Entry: value=9300 unit=ft³
